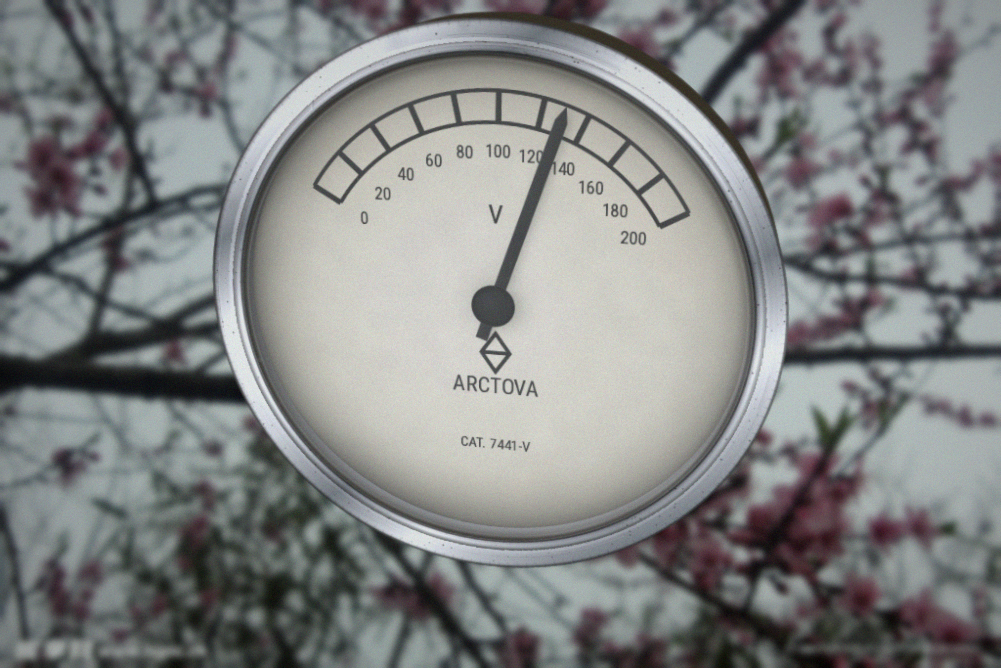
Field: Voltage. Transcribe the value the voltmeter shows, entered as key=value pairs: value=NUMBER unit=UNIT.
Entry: value=130 unit=V
